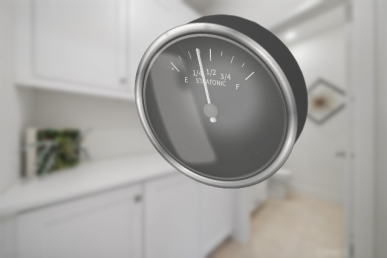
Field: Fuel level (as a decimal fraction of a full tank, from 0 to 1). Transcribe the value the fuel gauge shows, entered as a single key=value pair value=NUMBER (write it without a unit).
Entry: value=0.375
